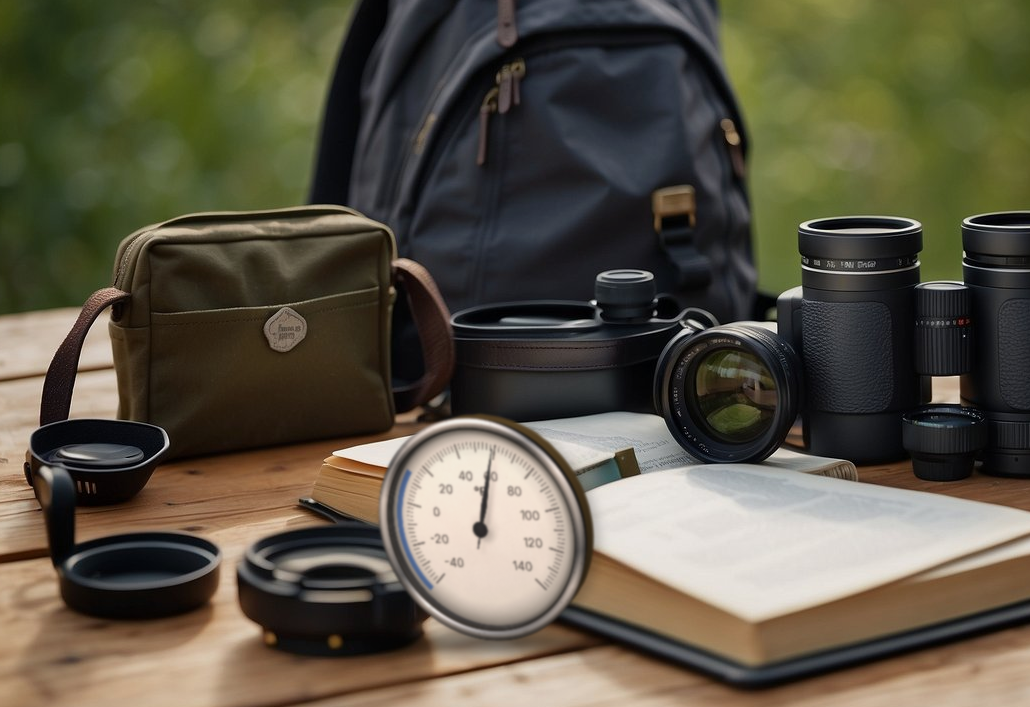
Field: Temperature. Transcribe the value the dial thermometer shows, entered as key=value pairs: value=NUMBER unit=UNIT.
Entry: value=60 unit=°F
